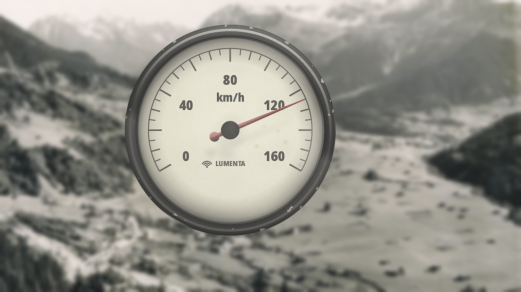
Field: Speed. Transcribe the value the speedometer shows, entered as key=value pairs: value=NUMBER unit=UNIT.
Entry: value=125 unit=km/h
